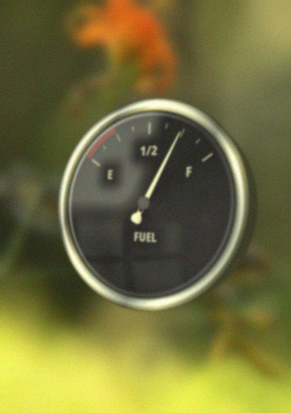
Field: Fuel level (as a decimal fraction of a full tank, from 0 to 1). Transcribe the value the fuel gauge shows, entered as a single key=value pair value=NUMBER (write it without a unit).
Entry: value=0.75
